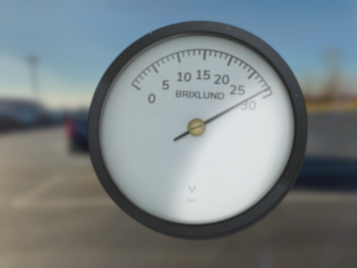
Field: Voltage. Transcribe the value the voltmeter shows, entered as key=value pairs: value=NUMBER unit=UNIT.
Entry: value=29 unit=V
